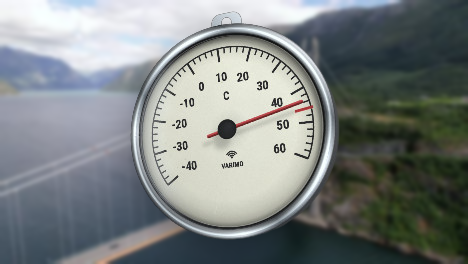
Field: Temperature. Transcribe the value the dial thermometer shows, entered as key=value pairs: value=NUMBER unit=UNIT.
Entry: value=44 unit=°C
